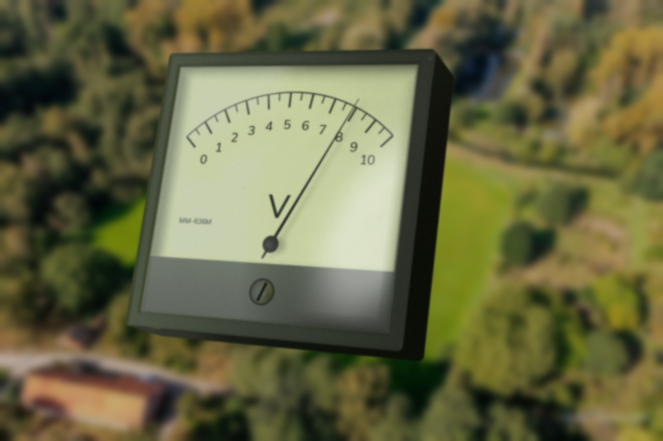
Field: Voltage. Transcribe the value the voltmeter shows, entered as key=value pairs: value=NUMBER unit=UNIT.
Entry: value=8 unit=V
